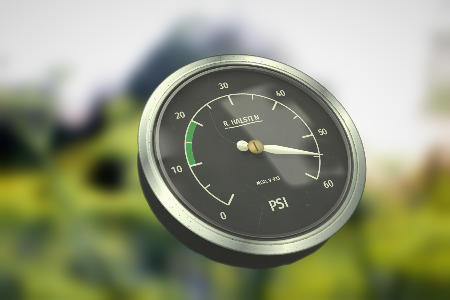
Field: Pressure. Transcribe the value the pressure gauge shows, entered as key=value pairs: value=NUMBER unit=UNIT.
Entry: value=55 unit=psi
